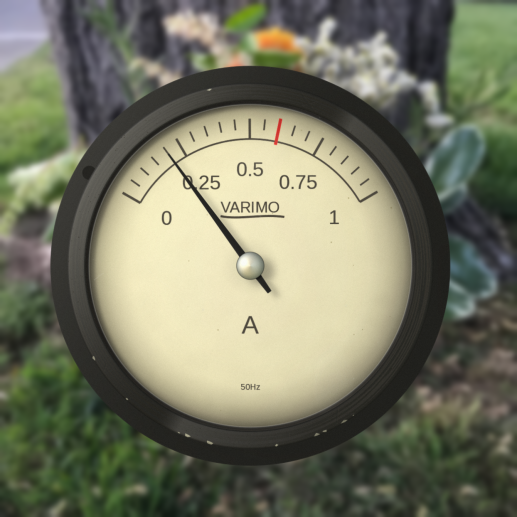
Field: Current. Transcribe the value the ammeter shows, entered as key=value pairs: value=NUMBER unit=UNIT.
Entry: value=0.2 unit=A
